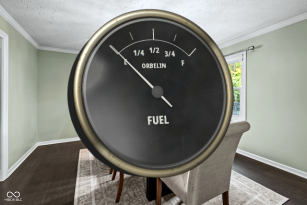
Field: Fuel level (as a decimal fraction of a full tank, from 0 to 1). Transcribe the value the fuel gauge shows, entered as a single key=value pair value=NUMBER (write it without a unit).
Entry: value=0
